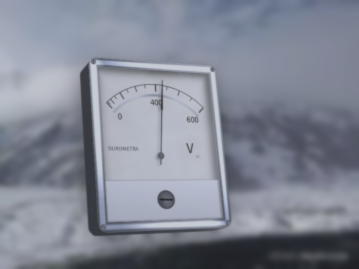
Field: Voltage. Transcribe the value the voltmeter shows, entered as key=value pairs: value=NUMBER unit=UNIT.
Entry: value=425 unit=V
